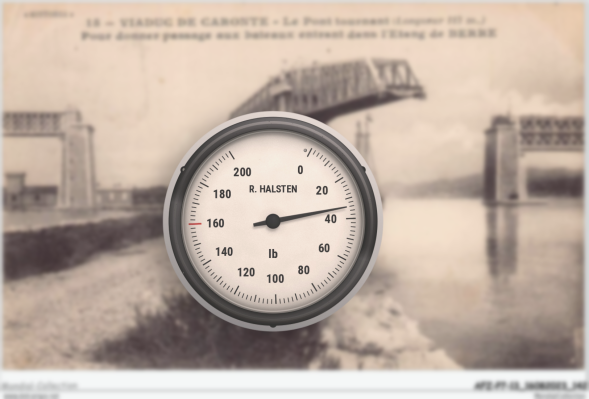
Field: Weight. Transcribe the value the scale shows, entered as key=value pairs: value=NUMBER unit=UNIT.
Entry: value=34 unit=lb
